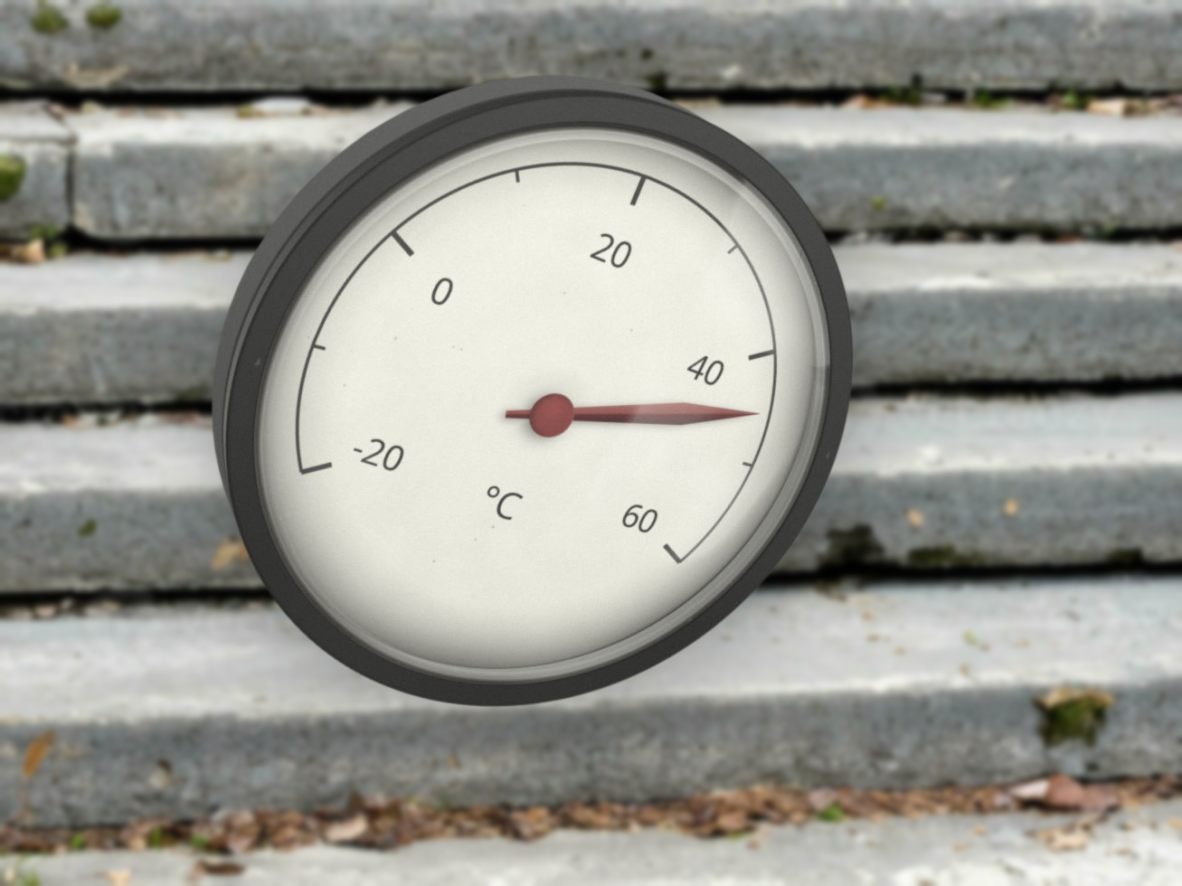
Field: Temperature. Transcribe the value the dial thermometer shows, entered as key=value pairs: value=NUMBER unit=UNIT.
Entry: value=45 unit=°C
